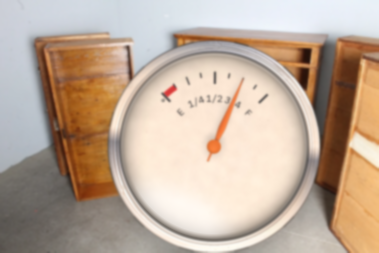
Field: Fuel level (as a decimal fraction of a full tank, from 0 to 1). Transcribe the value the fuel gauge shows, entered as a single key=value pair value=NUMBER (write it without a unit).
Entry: value=0.75
